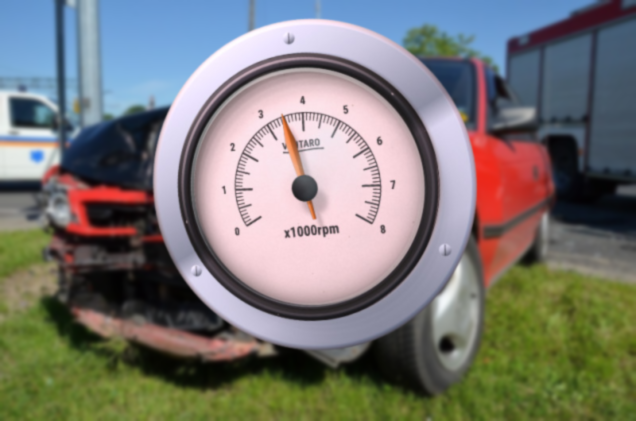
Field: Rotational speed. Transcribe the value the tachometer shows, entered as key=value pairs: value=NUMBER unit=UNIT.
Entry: value=3500 unit=rpm
